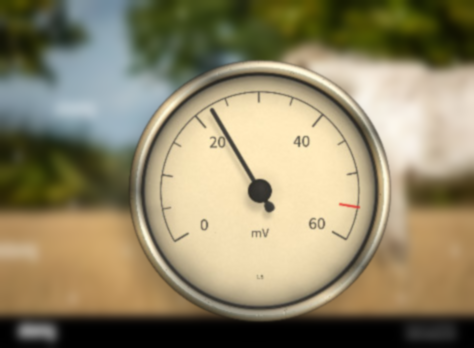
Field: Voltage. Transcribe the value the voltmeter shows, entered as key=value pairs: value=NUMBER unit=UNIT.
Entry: value=22.5 unit=mV
